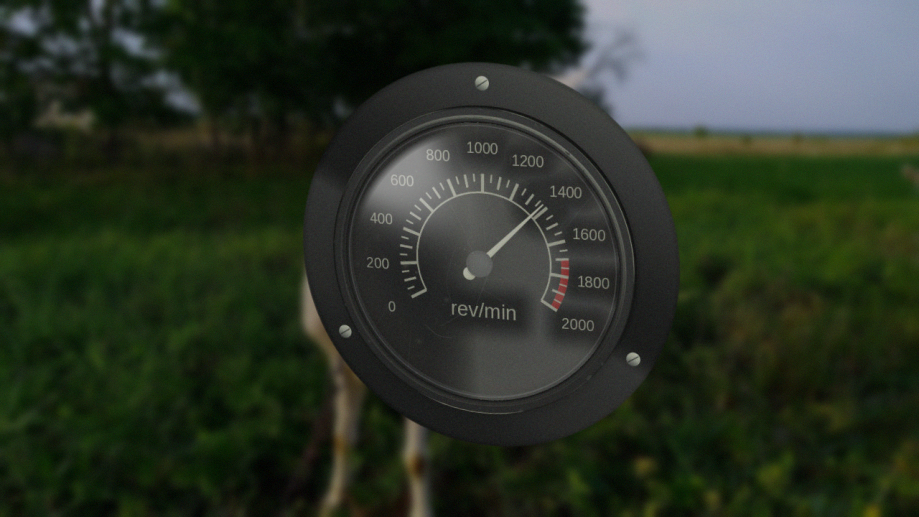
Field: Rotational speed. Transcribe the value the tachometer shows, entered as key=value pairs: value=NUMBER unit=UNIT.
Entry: value=1375 unit=rpm
